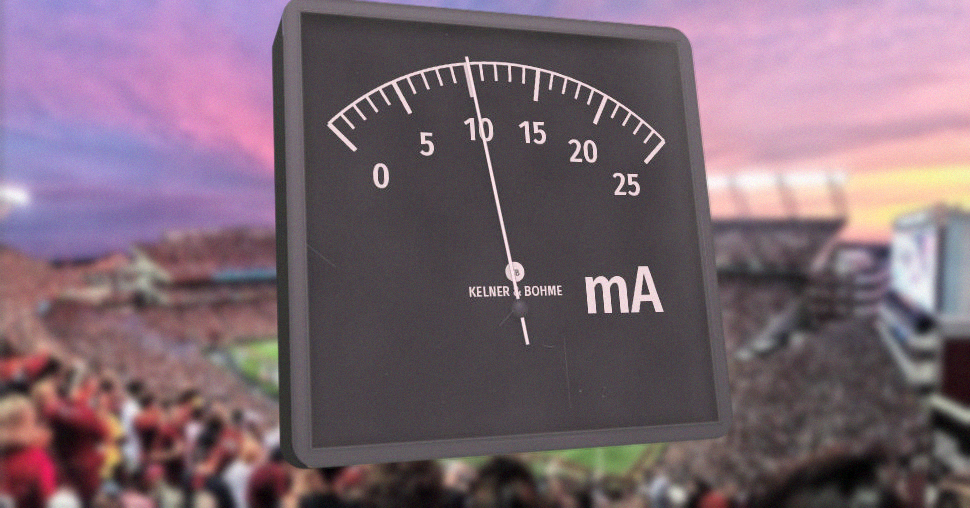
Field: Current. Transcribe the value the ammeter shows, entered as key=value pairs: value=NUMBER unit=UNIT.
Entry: value=10 unit=mA
